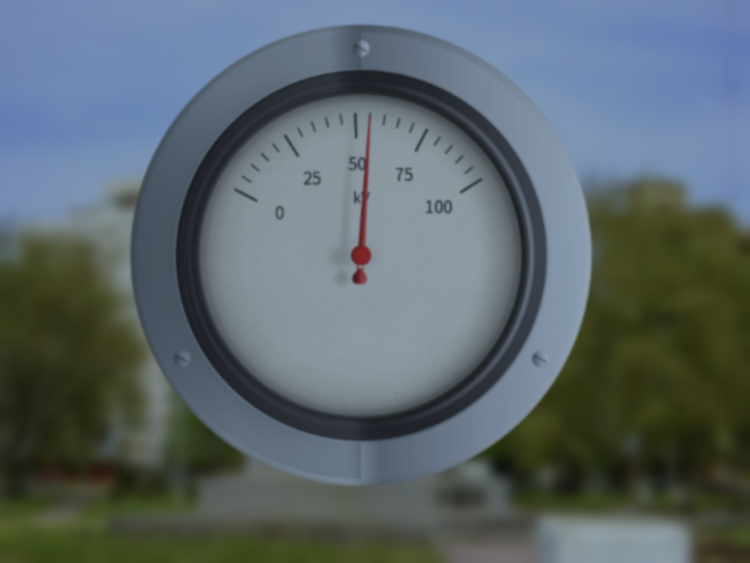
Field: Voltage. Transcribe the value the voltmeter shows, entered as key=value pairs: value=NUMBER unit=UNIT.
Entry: value=55 unit=kV
